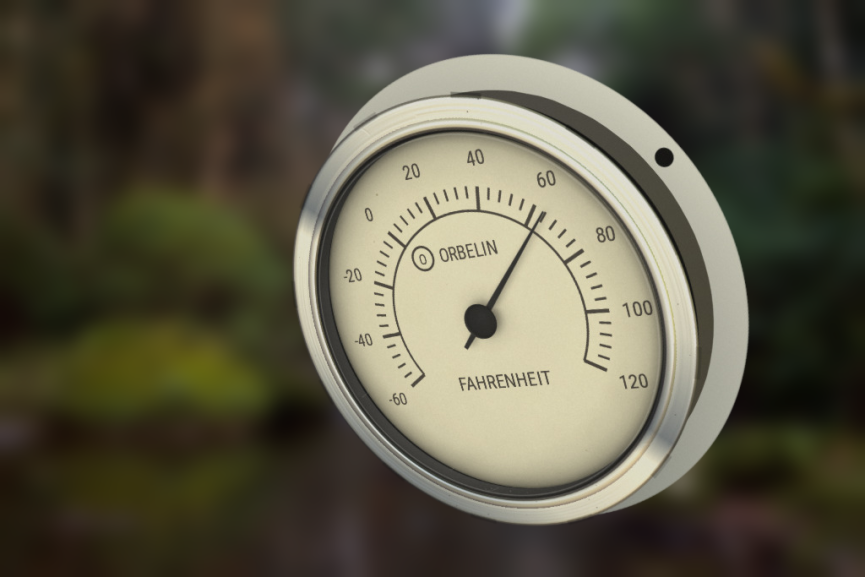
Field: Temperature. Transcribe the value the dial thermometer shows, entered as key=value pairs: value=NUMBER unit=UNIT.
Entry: value=64 unit=°F
